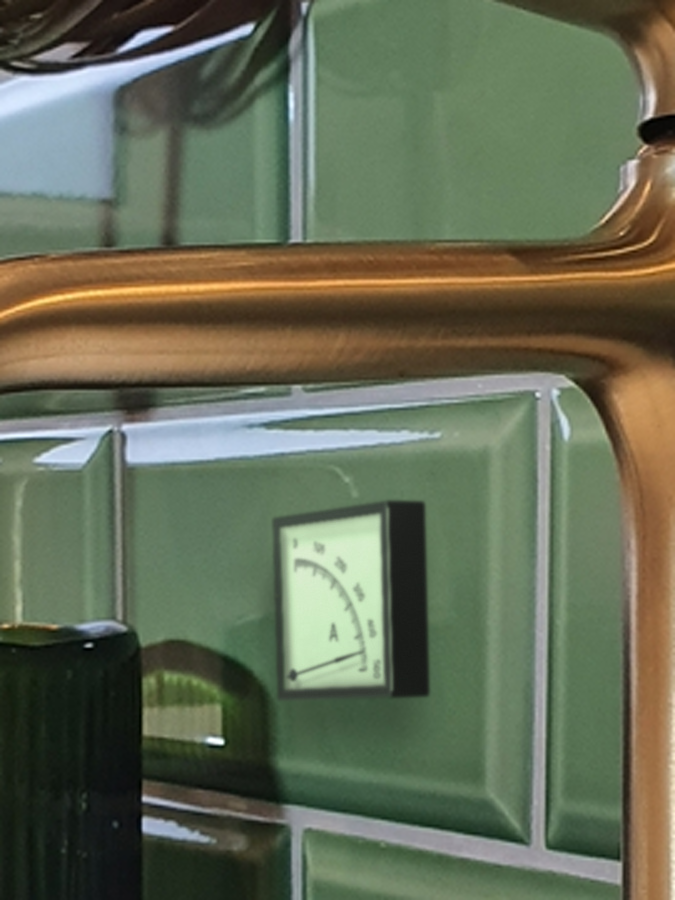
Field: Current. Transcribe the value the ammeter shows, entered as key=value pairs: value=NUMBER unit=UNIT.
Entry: value=450 unit=A
